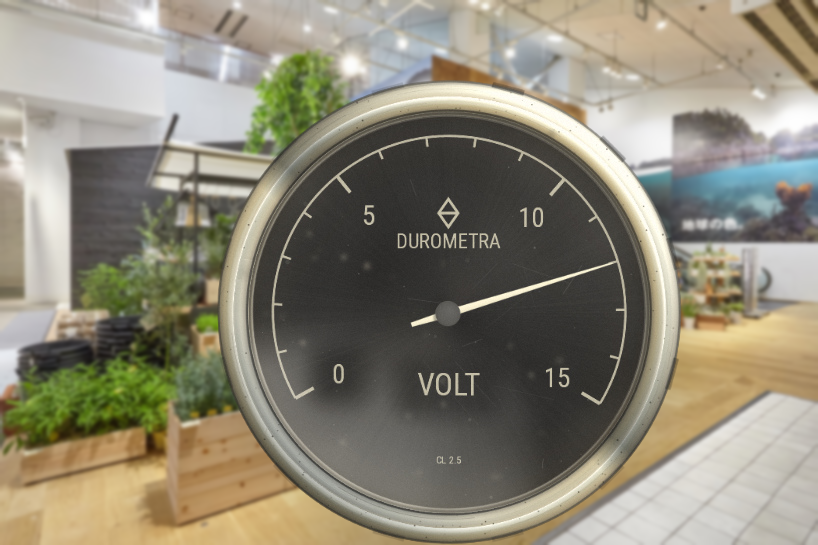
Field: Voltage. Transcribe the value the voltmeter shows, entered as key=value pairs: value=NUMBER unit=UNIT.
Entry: value=12 unit=V
